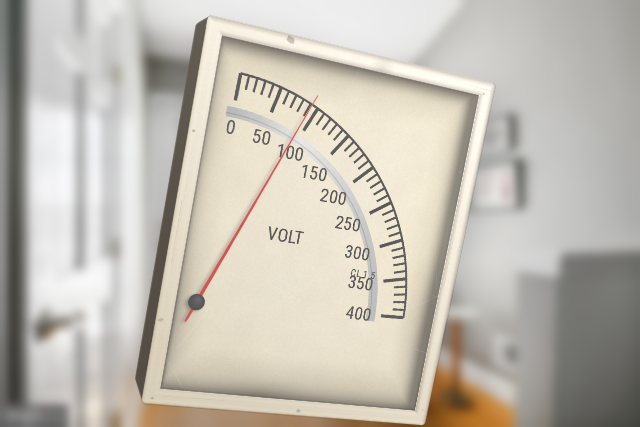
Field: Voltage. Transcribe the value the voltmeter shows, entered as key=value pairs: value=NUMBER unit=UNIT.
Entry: value=90 unit=V
